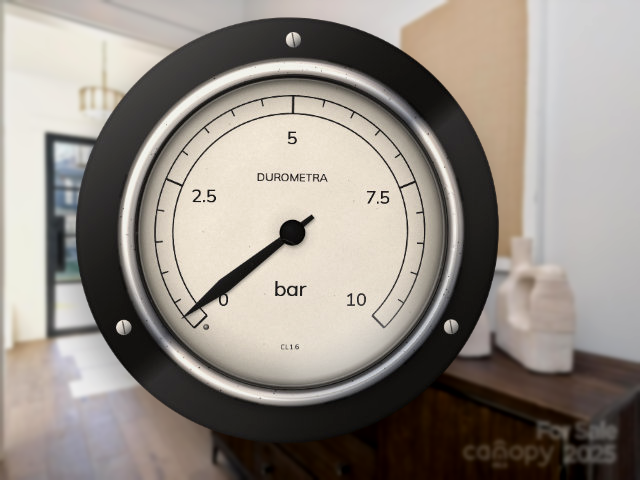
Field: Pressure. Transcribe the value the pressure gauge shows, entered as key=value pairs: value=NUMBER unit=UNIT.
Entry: value=0.25 unit=bar
